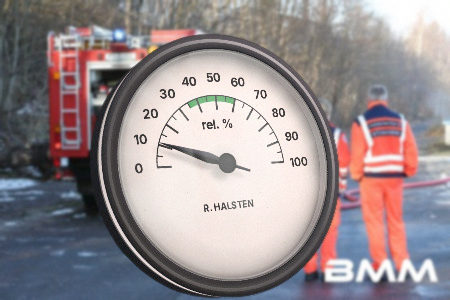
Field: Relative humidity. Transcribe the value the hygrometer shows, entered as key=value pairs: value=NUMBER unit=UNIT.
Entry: value=10 unit=%
